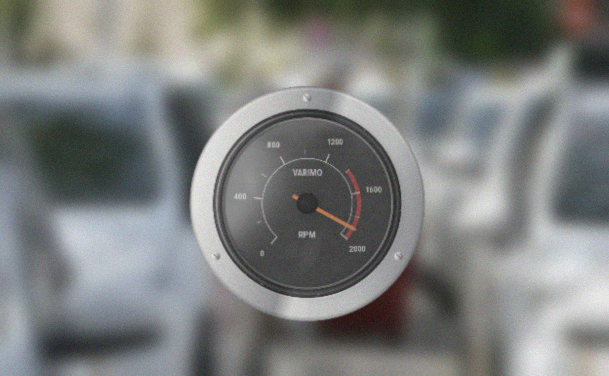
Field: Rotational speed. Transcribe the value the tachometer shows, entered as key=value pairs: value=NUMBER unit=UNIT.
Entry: value=1900 unit=rpm
